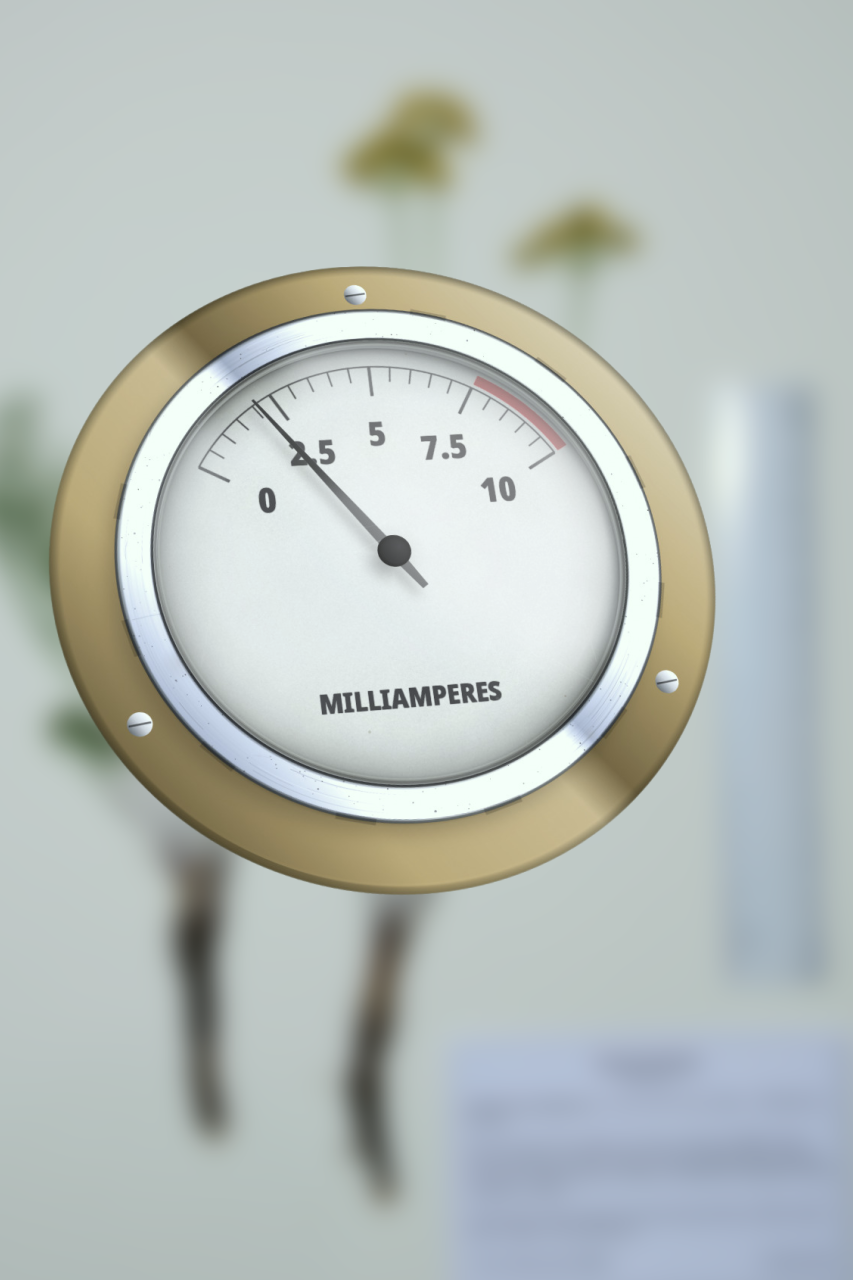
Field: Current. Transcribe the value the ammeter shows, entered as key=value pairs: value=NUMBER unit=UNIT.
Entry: value=2 unit=mA
